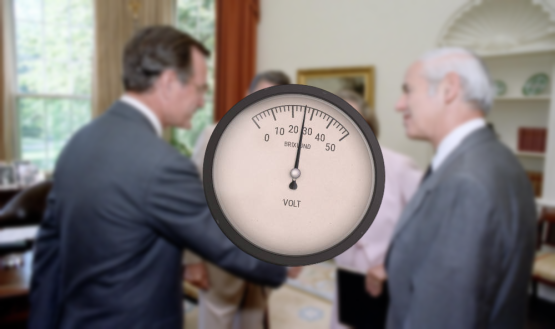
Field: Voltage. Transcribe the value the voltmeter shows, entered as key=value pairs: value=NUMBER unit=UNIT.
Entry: value=26 unit=V
